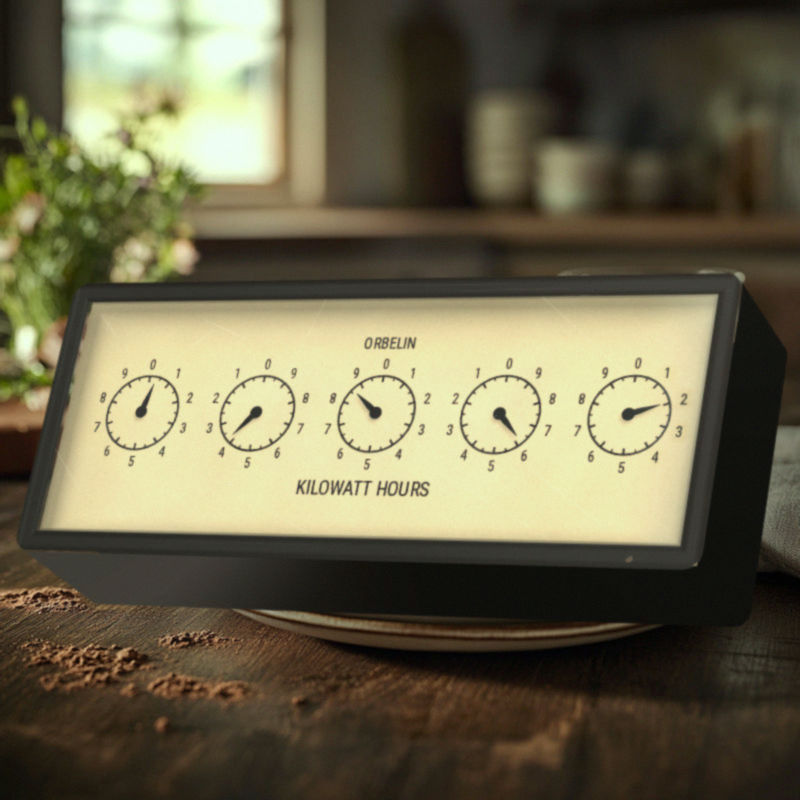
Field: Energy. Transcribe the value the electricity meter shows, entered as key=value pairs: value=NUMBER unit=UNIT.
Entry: value=3862 unit=kWh
